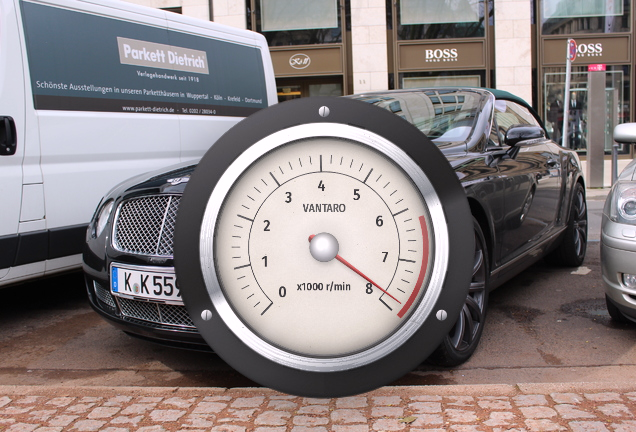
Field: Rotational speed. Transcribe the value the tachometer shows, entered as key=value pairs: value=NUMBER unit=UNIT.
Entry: value=7800 unit=rpm
